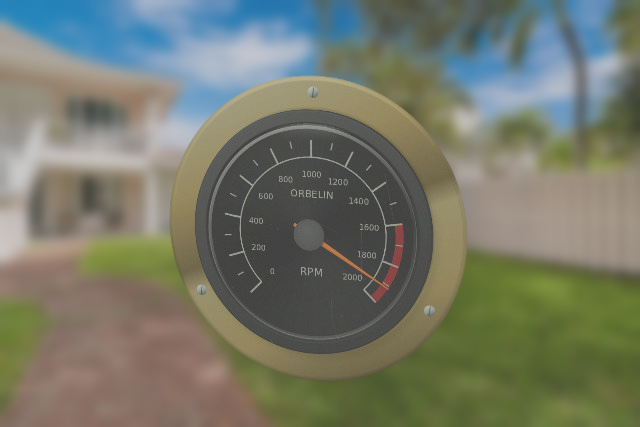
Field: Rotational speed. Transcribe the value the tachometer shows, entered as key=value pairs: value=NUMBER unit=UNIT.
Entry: value=1900 unit=rpm
